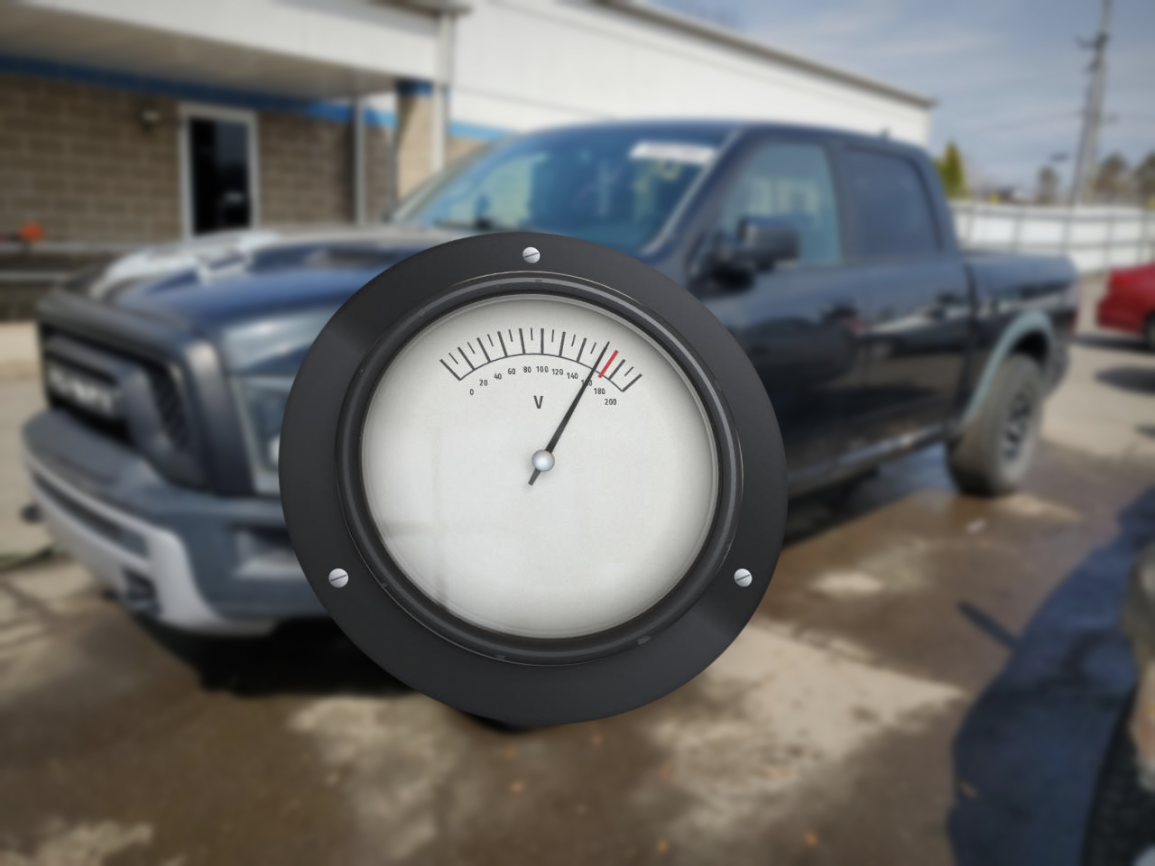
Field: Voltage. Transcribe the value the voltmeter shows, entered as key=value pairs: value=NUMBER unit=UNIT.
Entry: value=160 unit=V
